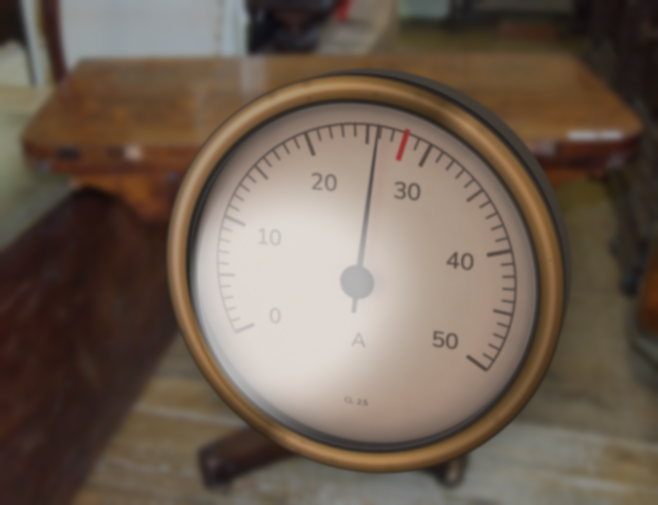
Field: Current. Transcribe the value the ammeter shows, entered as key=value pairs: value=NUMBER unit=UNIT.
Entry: value=26 unit=A
